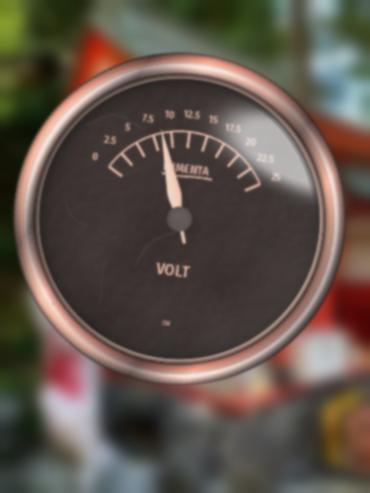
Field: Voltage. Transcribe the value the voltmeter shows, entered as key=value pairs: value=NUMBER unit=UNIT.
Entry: value=8.75 unit=V
